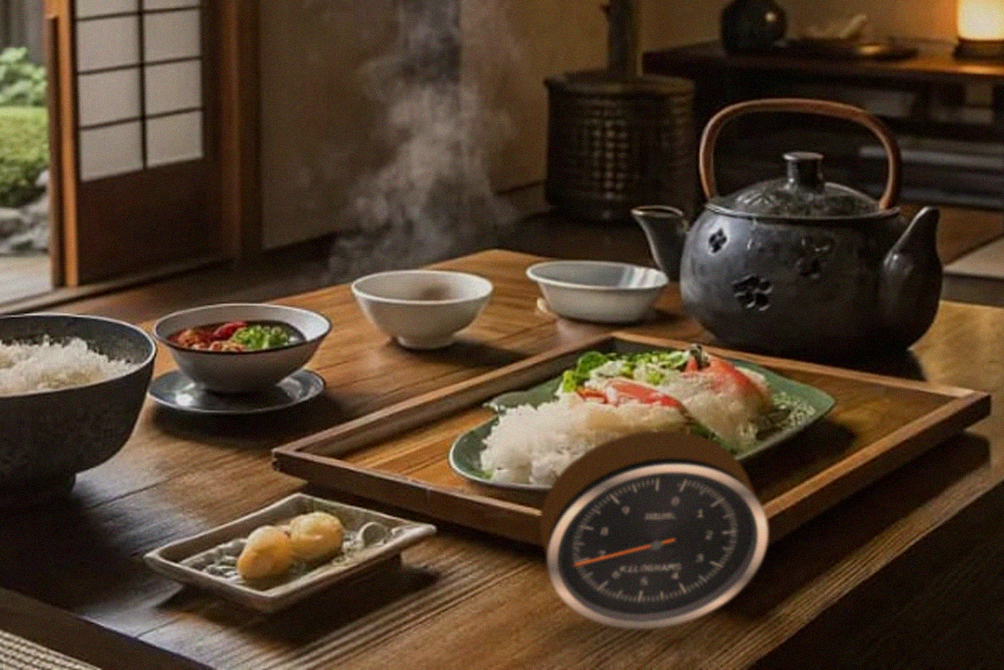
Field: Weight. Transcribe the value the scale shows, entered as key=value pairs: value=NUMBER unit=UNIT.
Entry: value=7 unit=kg
